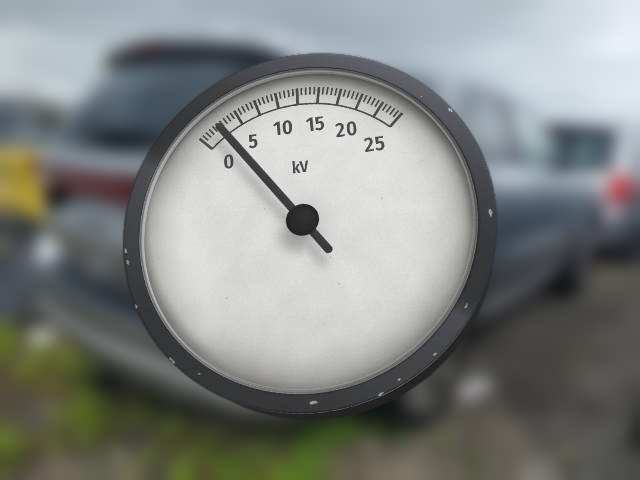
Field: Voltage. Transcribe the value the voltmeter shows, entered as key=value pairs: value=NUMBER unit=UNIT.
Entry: value=2.5 unit=kV
